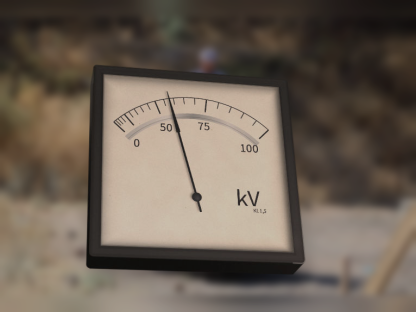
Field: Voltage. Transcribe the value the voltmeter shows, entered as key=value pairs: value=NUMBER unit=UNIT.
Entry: value=57.5 unit=kV
